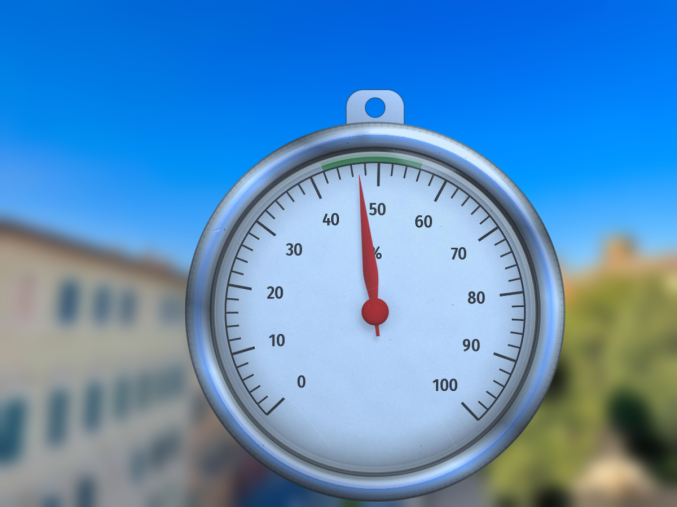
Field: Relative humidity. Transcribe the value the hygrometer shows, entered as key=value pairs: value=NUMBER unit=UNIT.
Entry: value=47 unit=%
